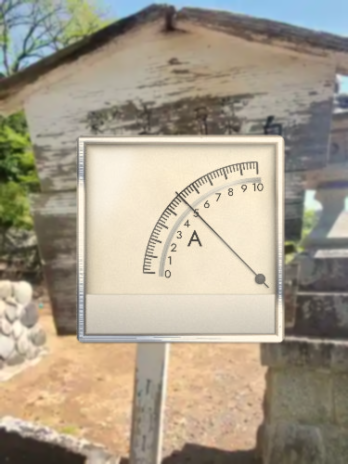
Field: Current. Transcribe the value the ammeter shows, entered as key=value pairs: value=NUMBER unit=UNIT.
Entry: value=5 unit=A
